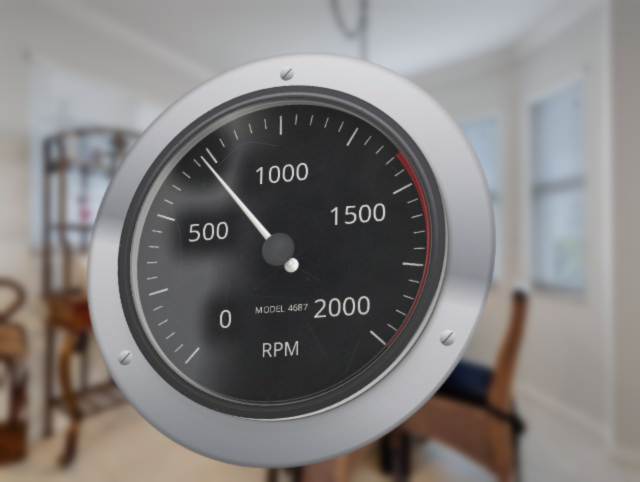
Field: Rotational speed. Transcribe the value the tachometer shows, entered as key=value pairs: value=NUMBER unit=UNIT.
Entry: value=725 unit=rpm
